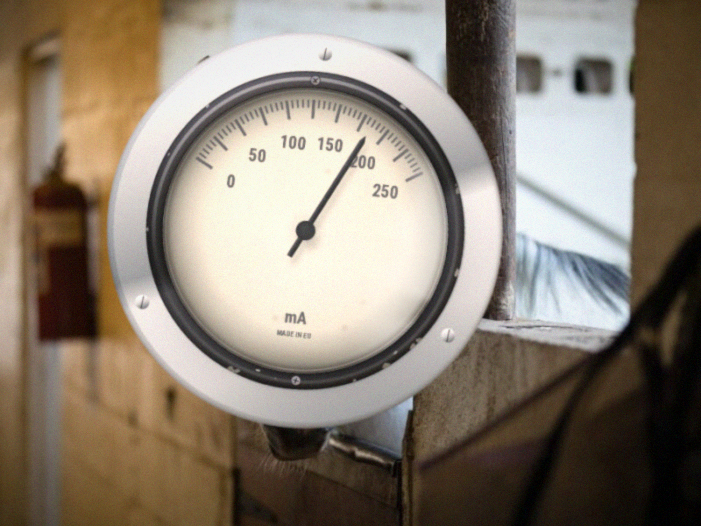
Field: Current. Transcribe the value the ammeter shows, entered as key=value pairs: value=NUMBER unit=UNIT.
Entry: value=185 unit=mA
